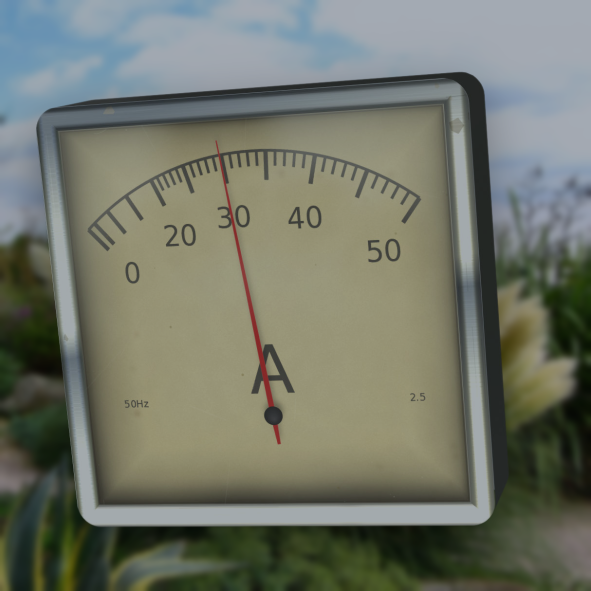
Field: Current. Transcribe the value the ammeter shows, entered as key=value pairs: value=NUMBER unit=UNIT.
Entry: value=30 unit=A
